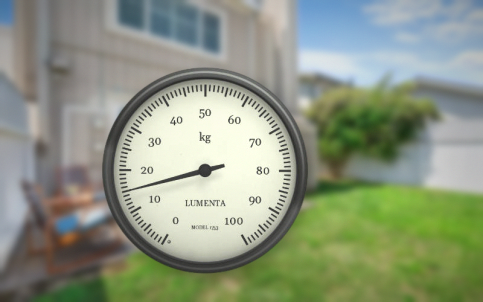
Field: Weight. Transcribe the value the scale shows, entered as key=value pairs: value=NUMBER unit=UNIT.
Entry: value=15 unit=kg
